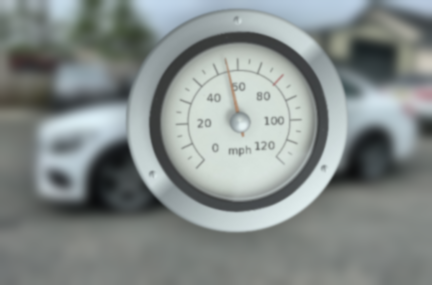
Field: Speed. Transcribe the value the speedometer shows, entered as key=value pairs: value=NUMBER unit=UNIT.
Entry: value=55 unit=mph
